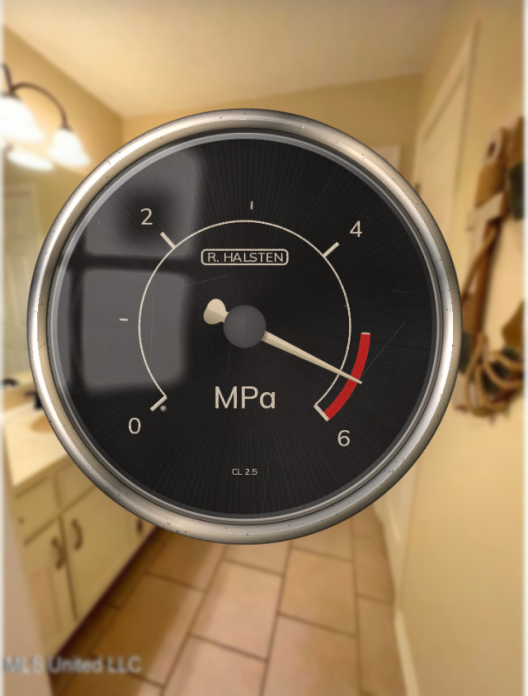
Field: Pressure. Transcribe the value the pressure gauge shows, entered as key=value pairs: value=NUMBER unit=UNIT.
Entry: value=5.5 unit=MPa
